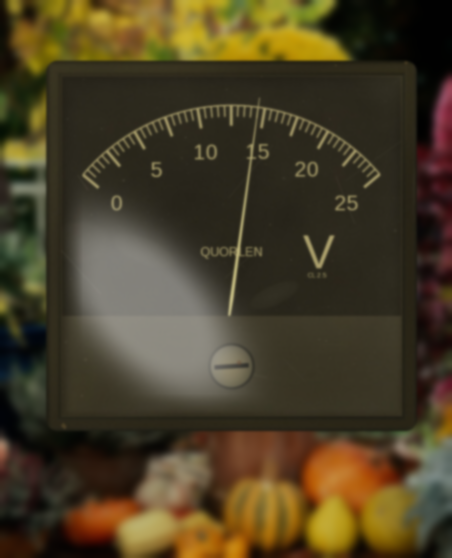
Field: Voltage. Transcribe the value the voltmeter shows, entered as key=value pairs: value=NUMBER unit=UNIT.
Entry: value=14.5 unit=V
